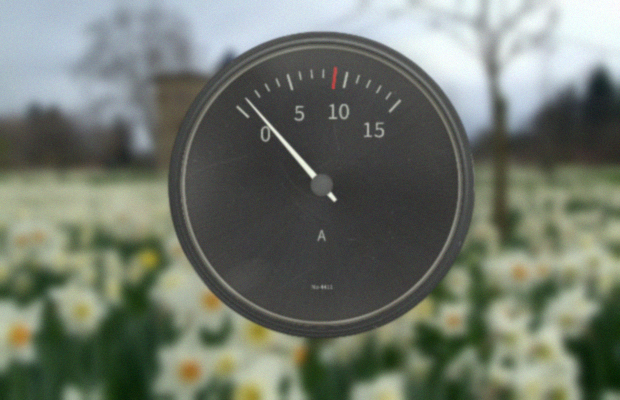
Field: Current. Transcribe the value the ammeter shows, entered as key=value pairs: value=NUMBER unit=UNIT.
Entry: value=1 unit=A
